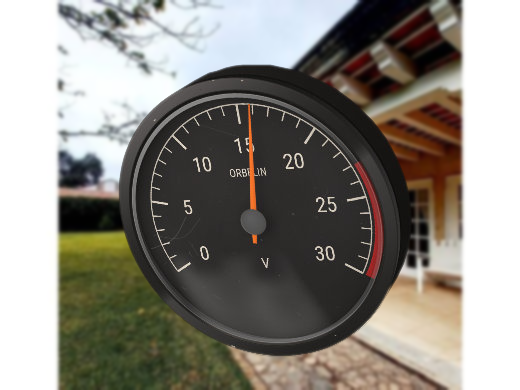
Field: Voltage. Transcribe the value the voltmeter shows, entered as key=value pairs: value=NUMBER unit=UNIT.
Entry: value=16 unit=V
